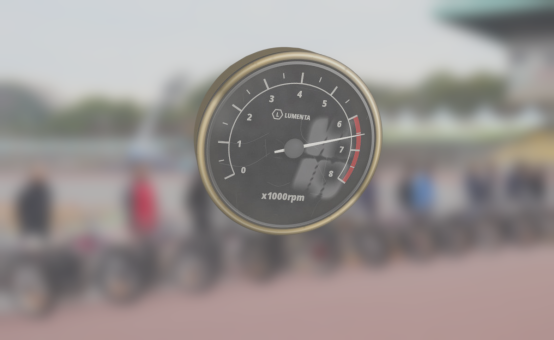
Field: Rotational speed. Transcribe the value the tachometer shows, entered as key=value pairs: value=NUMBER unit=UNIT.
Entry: value=6500 unit=rpm
